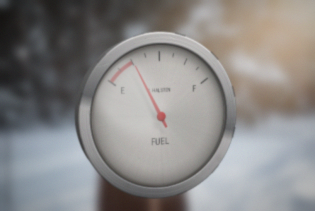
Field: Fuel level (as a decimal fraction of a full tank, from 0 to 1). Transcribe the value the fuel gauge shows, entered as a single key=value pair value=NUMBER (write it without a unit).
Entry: value=0.25
